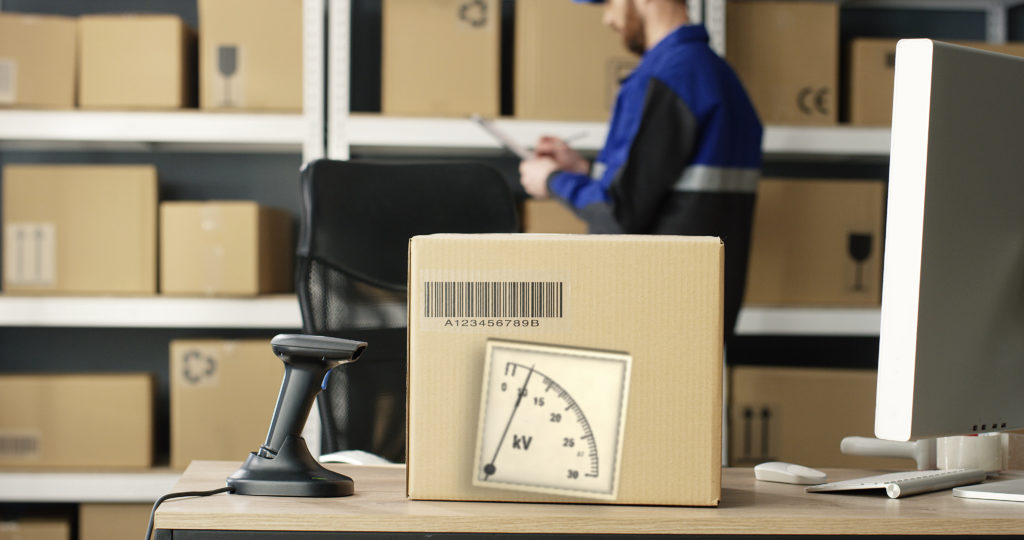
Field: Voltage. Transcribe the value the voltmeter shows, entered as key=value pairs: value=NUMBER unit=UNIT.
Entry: value=10 unit=kV
